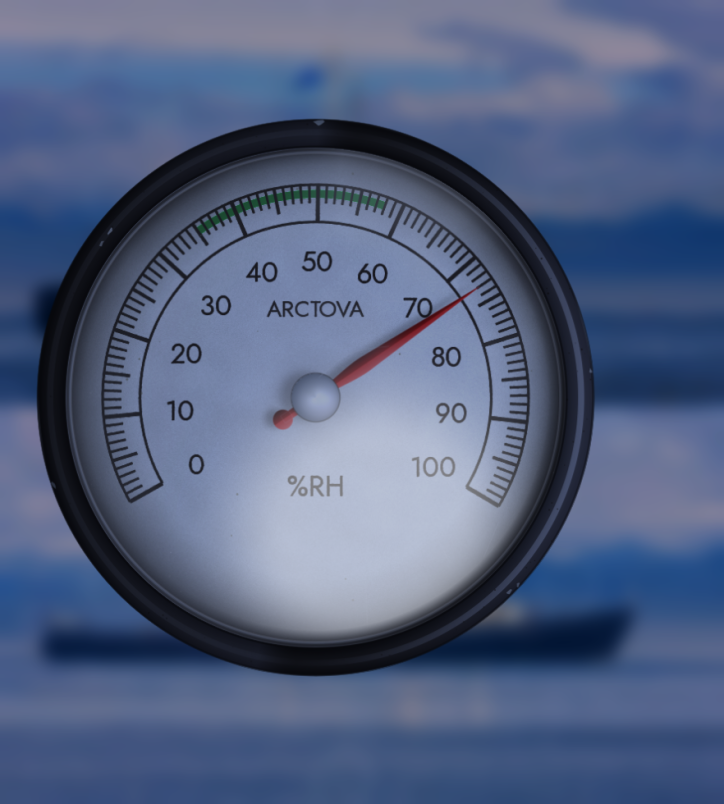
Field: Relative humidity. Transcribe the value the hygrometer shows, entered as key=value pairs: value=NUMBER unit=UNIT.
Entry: value=73 unit=%
